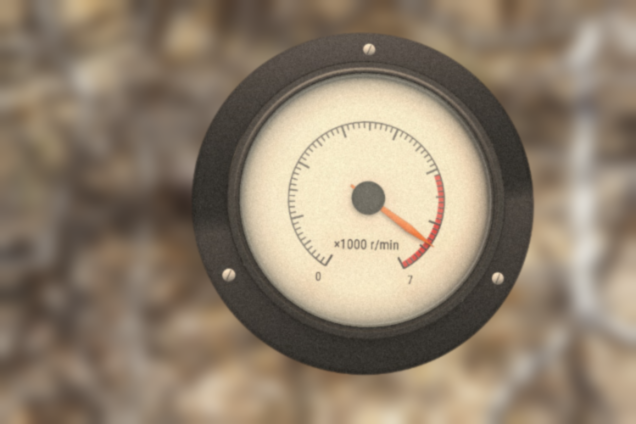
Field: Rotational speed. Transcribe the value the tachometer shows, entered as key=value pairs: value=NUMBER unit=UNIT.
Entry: value=6400 unit=rpm
